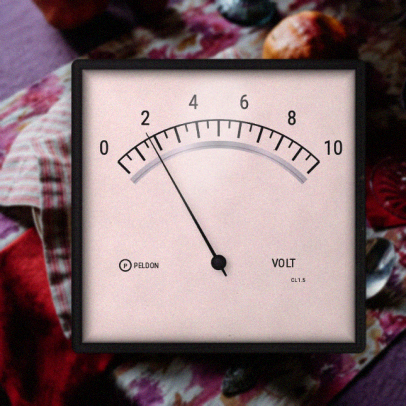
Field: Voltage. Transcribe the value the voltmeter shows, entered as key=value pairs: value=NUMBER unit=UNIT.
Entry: value=1.75 unit=V
